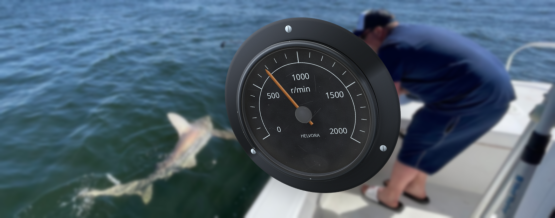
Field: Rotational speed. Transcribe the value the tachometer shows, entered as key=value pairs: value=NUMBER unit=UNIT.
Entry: value=700 unit=rpm
